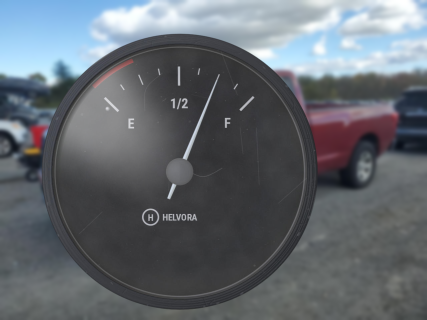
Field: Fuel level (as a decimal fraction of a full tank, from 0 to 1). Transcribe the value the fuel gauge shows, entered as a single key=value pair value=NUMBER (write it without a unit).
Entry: value=0.75
